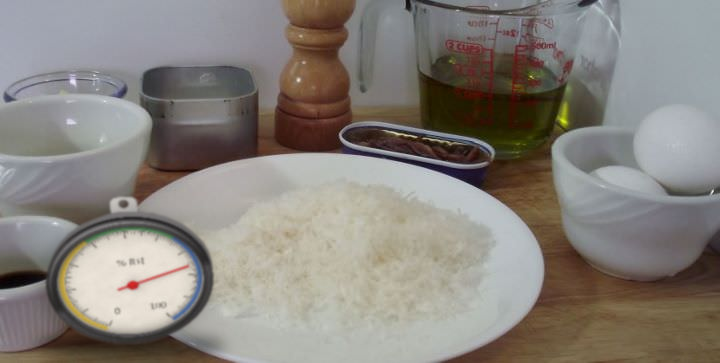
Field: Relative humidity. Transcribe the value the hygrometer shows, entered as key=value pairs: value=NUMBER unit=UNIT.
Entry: value=75 unit=%
